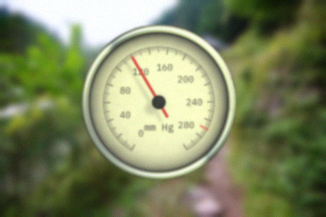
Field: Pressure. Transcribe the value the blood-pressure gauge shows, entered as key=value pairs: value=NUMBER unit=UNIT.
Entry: value=120 unit=mmHg
